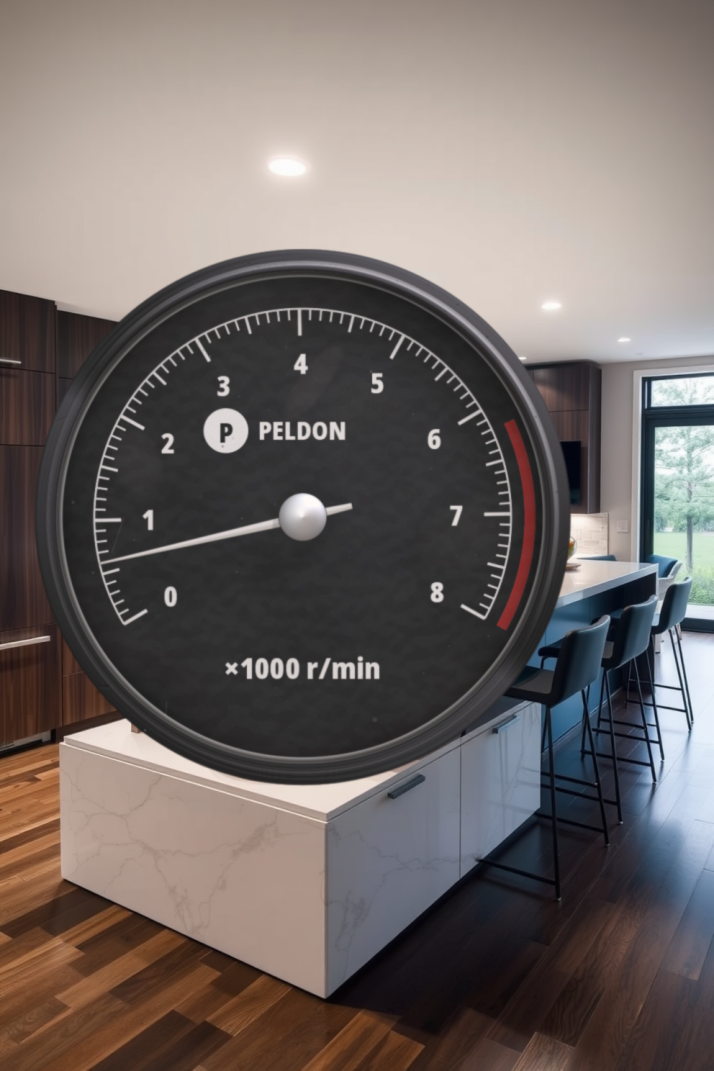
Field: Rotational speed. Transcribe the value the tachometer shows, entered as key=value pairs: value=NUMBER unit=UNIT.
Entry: value=600 unit=rpm
